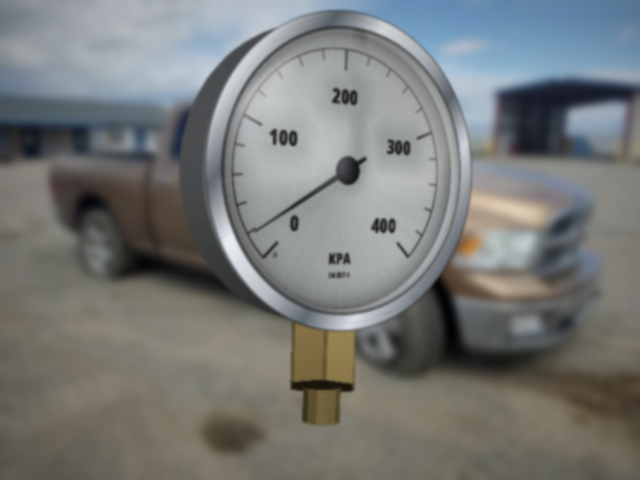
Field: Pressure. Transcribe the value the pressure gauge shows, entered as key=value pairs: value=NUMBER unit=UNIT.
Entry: value=20 unit=kPa
